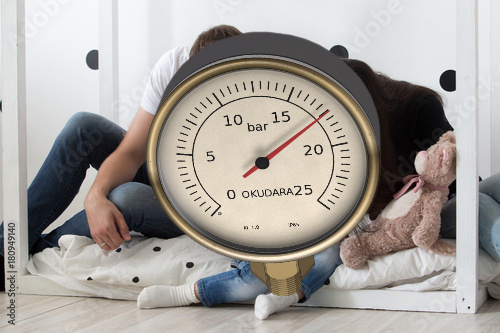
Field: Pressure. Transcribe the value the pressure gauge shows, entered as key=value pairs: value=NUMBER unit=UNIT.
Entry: value=17.5 unit=bar
